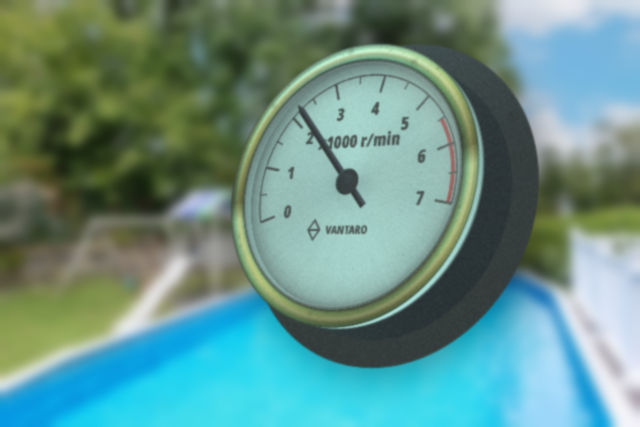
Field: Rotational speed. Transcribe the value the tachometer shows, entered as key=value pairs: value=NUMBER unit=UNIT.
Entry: value=2250 unit=rpm
